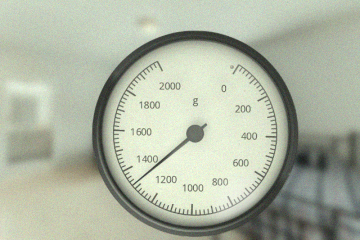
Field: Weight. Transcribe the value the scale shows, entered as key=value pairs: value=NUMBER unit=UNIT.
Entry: value=1320 unit=g
